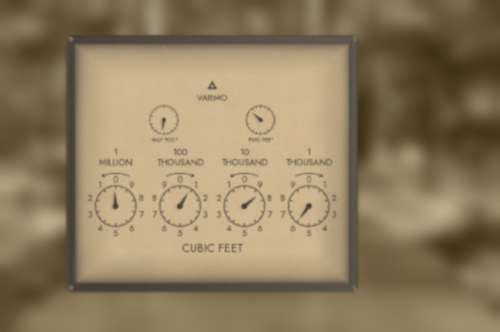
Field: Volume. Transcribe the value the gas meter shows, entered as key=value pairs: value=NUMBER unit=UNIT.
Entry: value=8600 unit=ft³
